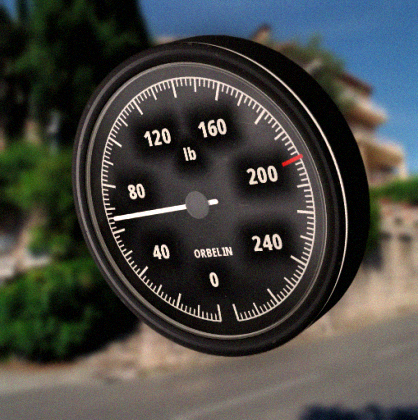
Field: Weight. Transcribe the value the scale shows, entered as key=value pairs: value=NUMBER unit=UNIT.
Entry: value=66 unit=lb
